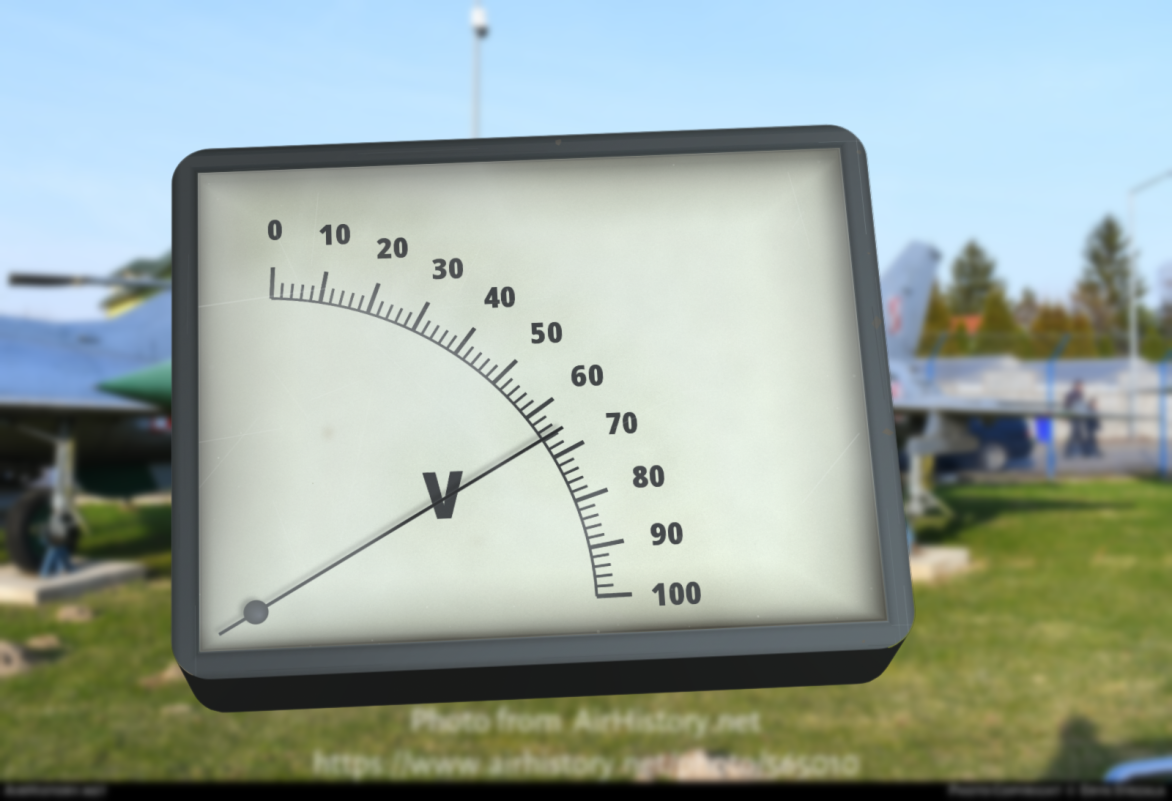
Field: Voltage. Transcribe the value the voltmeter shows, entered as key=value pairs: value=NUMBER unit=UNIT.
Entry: value=66 unit=V
